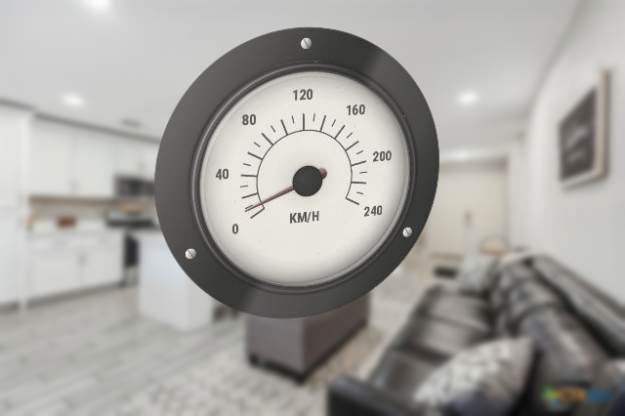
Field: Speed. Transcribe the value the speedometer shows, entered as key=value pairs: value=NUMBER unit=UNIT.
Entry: value=10 unit=km/h
